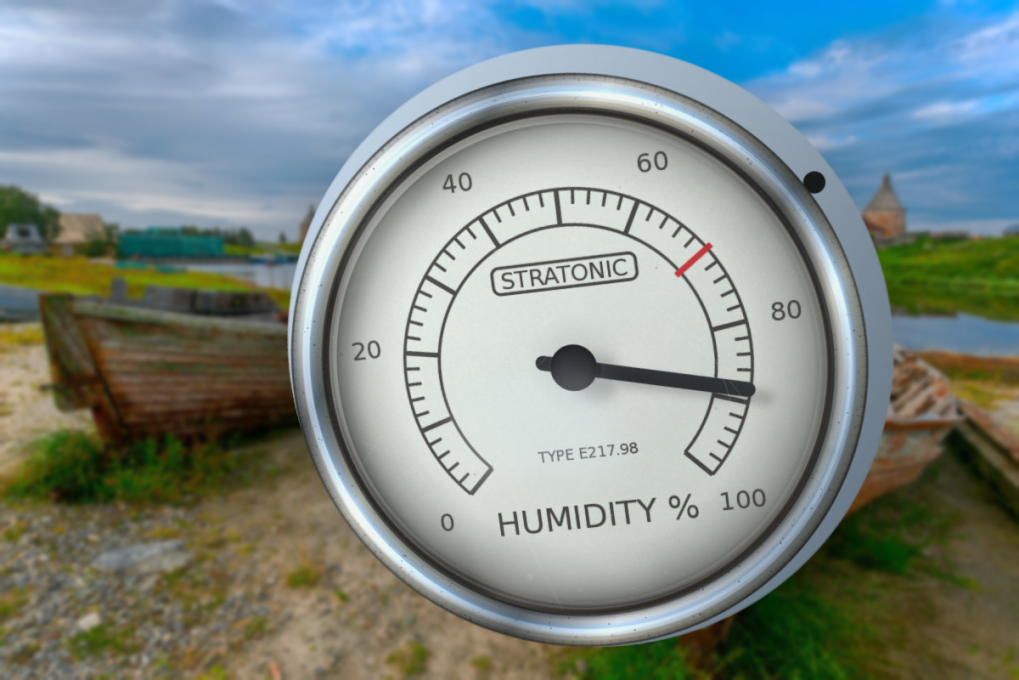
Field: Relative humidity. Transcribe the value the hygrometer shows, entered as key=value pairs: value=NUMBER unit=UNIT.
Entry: value=88 unit=%
